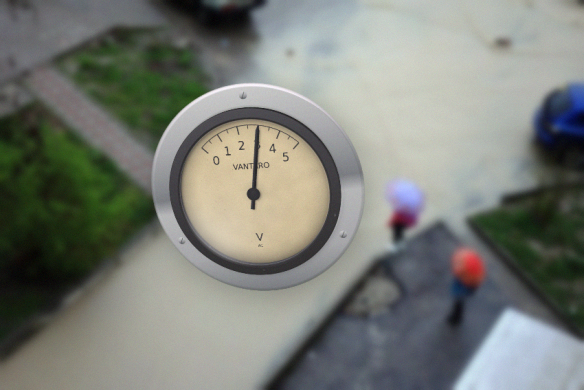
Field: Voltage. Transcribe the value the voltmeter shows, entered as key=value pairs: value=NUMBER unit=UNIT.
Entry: value=3 unit=V
